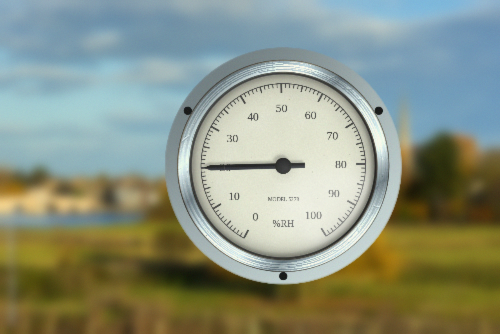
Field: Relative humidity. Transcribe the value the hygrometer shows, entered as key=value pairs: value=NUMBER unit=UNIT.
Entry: value=20 unit=%
